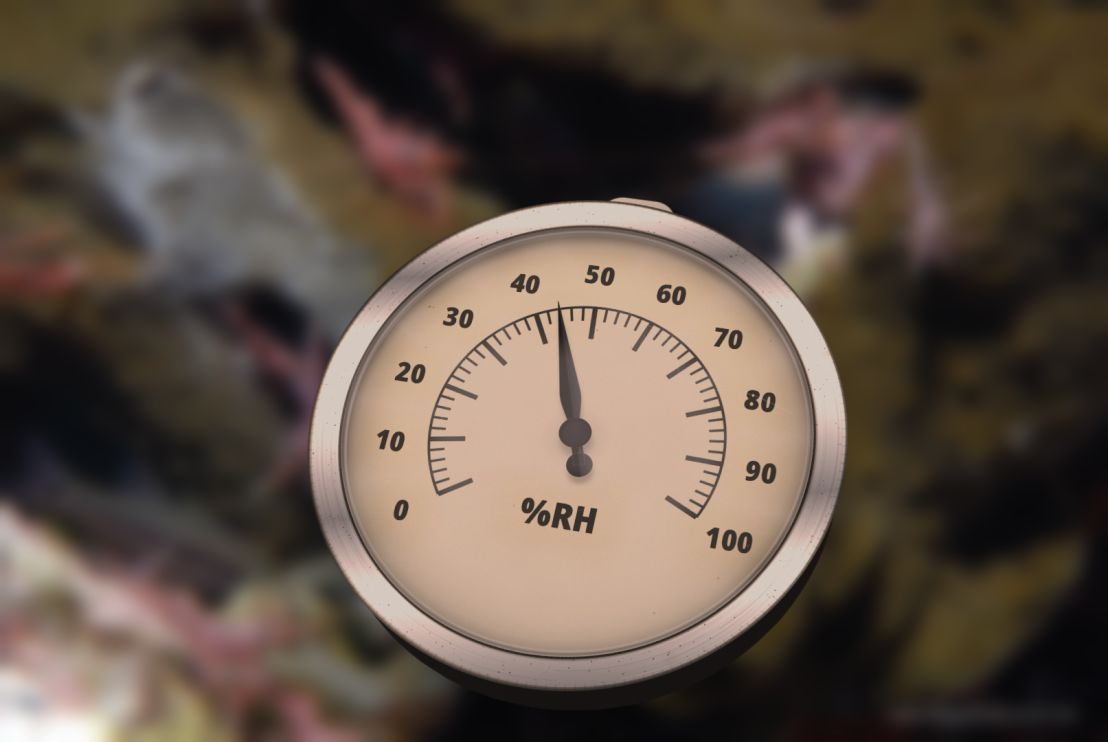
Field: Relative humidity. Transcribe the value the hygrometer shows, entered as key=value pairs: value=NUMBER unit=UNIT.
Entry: value=44 unit=%
